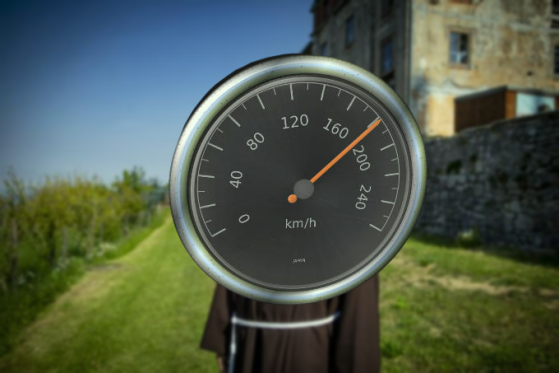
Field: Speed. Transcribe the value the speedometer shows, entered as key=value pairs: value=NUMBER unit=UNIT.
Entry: value=180 unit=km/h
